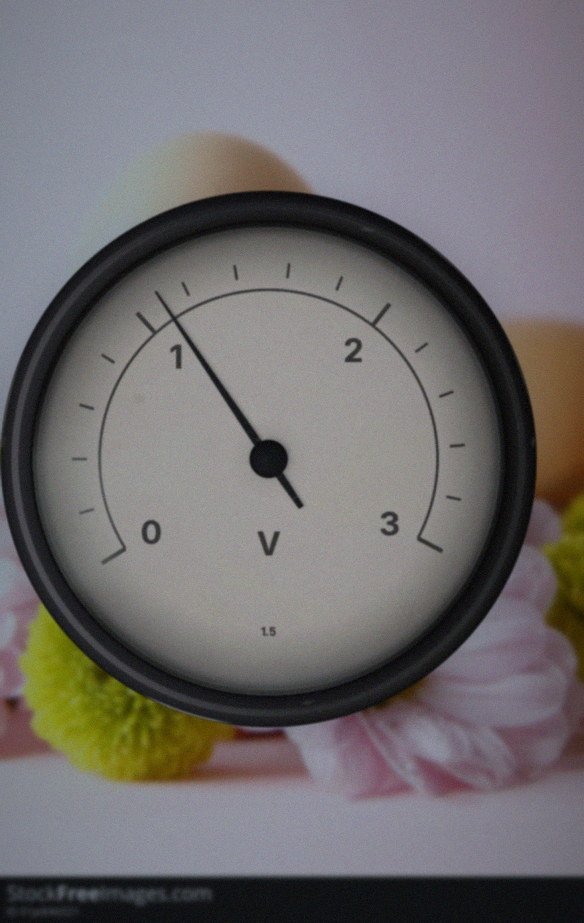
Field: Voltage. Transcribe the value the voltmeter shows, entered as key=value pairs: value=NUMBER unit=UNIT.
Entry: value=1.1 unit=V
